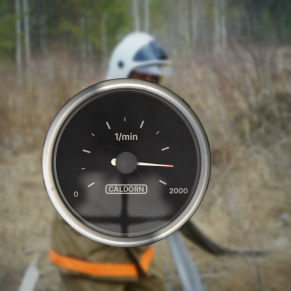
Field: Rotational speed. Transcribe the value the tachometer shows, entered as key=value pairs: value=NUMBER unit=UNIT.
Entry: value=1800 unit=rpm
